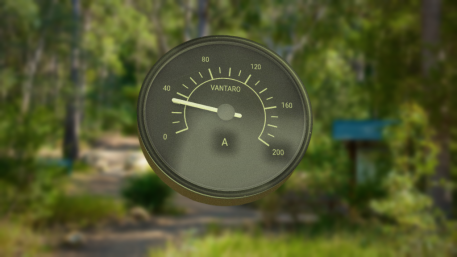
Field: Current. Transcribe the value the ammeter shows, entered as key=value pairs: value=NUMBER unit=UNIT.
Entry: value=30 unit=A
